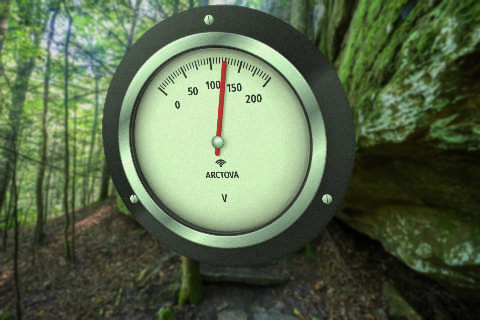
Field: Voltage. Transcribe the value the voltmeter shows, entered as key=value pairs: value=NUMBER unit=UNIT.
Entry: value=125 unit=V
